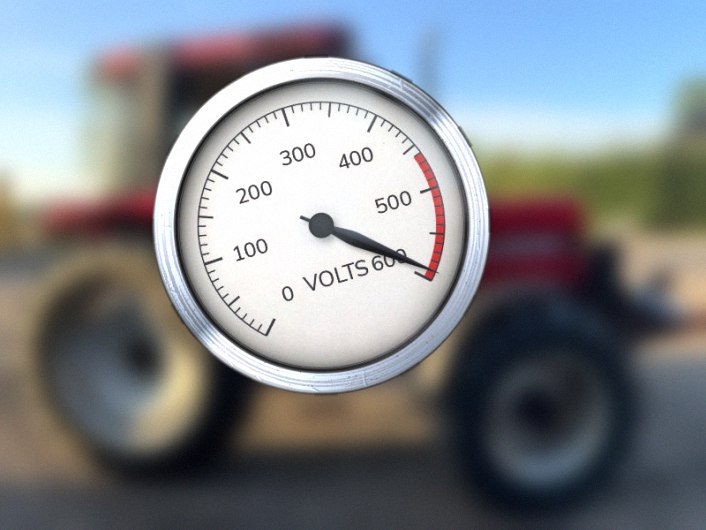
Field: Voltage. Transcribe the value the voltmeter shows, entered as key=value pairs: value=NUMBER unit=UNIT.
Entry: value=590 unit=V
